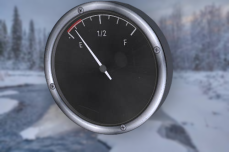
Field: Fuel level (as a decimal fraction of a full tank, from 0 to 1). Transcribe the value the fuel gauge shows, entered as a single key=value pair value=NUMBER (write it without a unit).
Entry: value=0.125
